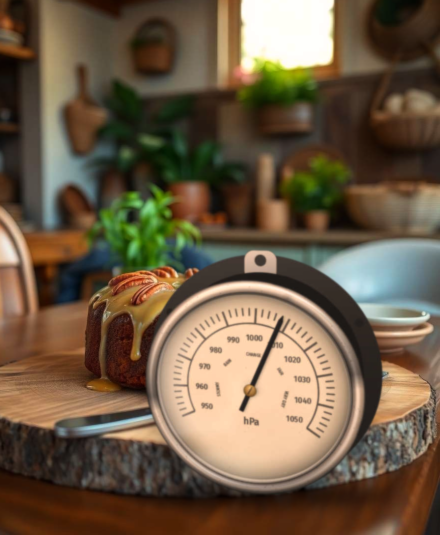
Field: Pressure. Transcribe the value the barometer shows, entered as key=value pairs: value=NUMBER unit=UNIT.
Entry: value=1008 unit=hPa
